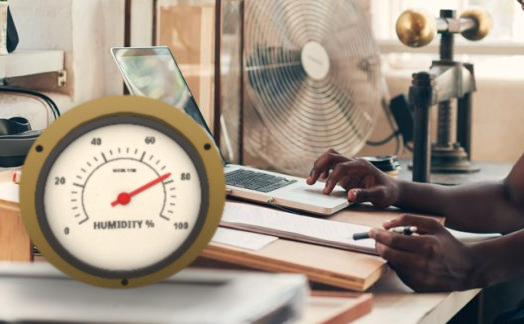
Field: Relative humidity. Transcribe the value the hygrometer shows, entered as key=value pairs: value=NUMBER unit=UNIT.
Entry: value=76 unit=%
